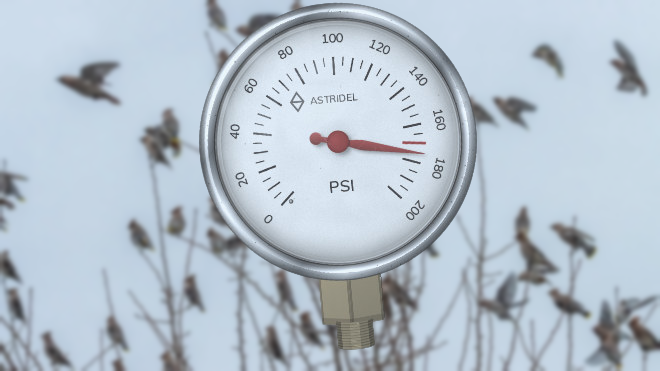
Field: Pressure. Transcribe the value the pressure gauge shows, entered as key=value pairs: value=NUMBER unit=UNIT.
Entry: value=175 unit=psi
